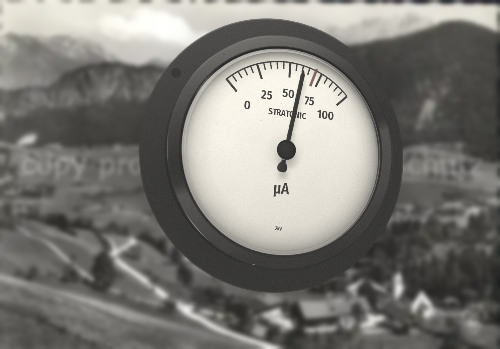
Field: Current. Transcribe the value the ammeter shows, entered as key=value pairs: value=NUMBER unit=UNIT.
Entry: value=60 unit=µA
